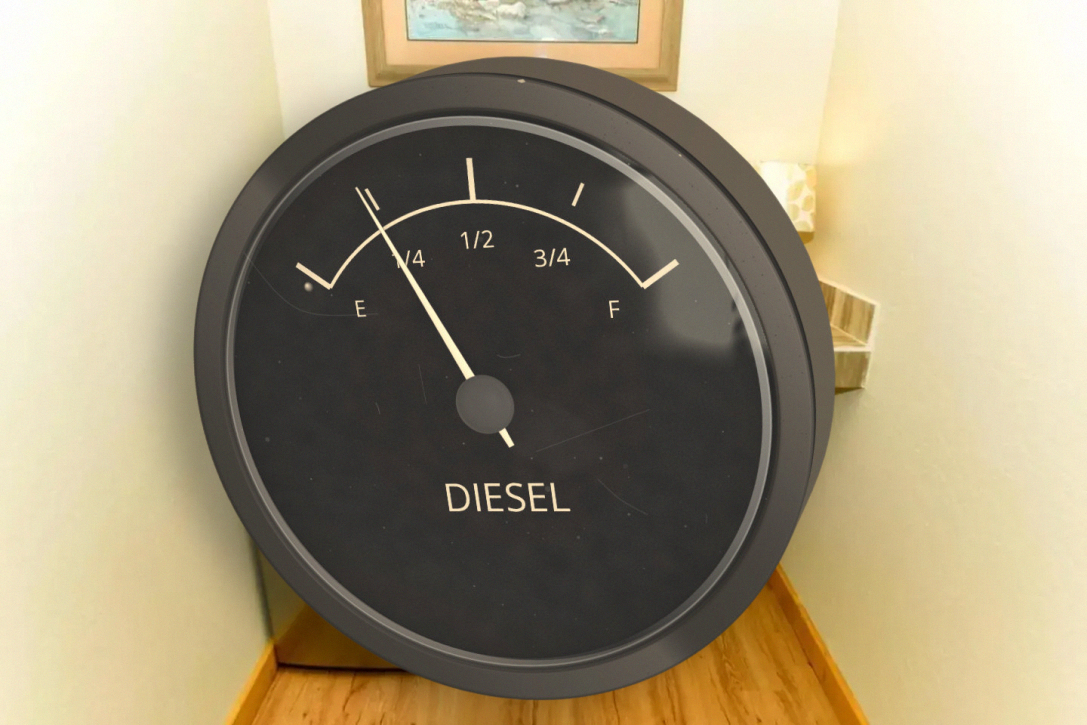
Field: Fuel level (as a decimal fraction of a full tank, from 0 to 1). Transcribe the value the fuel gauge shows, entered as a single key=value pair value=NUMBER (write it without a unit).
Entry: value=0.25
